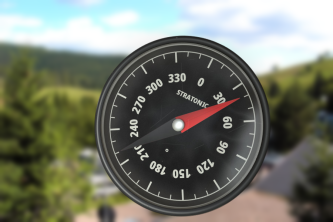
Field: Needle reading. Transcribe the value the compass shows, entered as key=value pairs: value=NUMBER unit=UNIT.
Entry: value=40 unit=°
